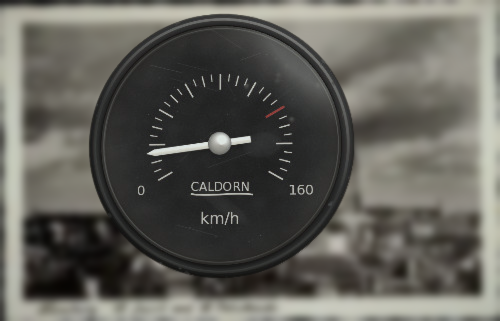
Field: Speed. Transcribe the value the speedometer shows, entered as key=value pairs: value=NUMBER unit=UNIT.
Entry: value=15 unit=km/h
